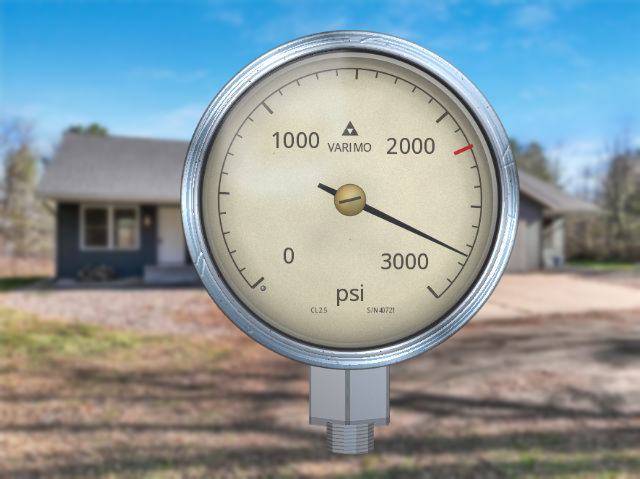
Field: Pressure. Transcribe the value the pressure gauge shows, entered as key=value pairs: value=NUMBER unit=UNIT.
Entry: value=2750 unit=psi
